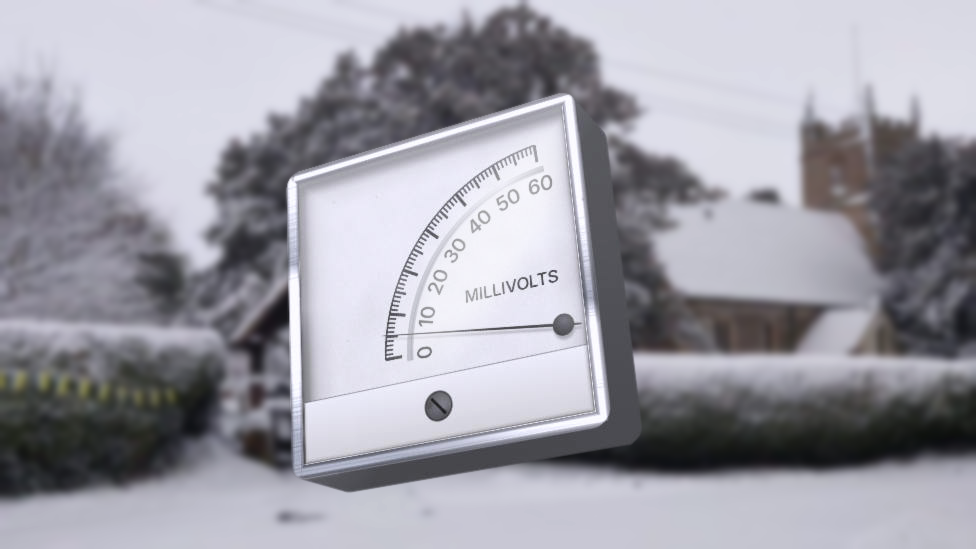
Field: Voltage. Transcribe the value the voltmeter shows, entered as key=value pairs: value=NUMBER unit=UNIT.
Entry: value=5 unit=mV
